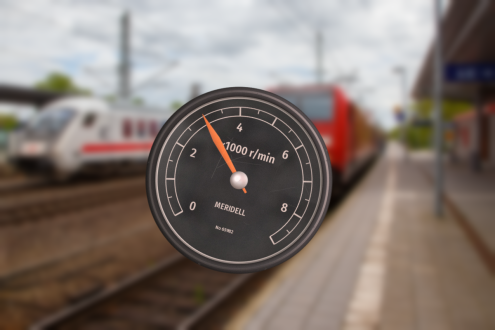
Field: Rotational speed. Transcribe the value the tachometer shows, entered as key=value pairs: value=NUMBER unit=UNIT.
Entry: value=3000 unit=rpm
